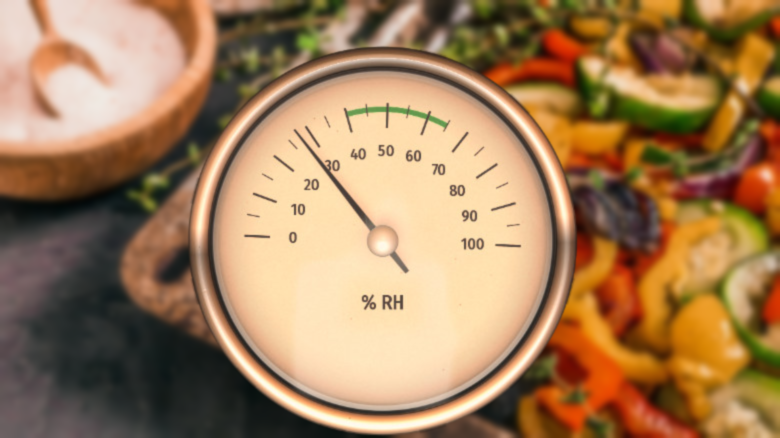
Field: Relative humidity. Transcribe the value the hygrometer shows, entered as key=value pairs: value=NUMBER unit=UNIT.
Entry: value=27.5 unit=%
